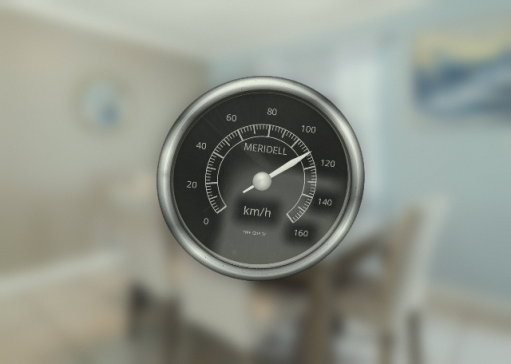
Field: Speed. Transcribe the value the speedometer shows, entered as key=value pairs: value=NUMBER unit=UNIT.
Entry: value=110 unit=km/h
